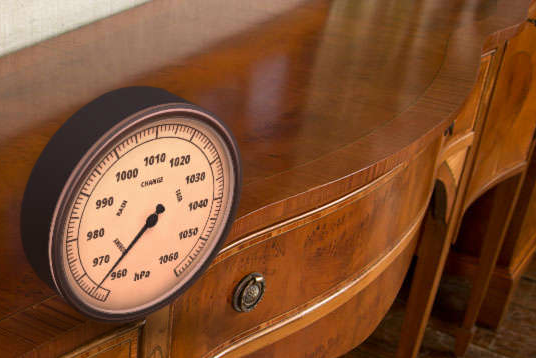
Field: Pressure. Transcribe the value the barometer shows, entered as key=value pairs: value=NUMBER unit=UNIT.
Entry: value=965 unit=hPa
